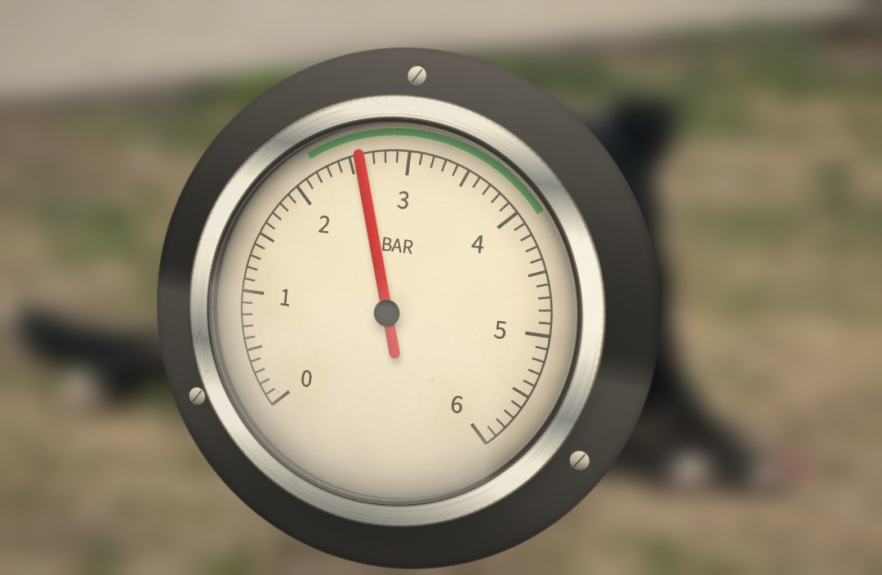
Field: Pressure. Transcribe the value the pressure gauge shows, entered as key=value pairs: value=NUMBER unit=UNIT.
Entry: value=2.6 unit=bar
